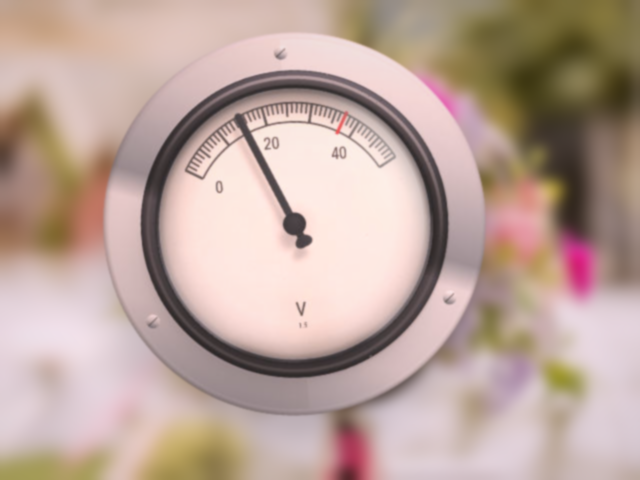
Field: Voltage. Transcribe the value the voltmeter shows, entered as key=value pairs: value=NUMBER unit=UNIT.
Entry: value=15 unit=V
